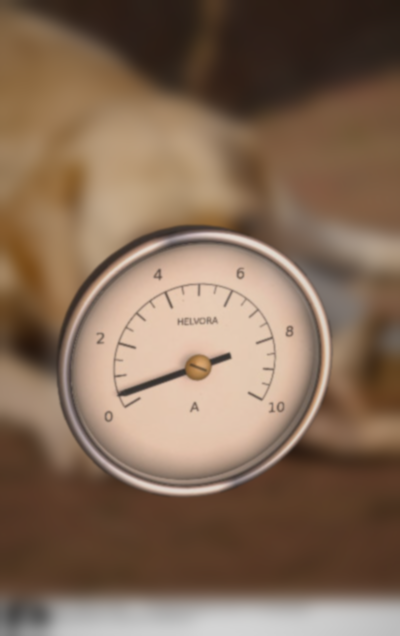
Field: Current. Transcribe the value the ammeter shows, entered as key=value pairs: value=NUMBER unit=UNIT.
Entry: value=0.5 unit=A
